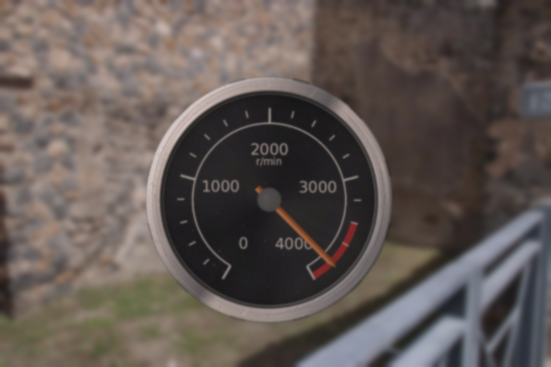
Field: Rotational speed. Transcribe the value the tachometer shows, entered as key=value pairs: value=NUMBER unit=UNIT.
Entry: value=3800 unit=rpm
